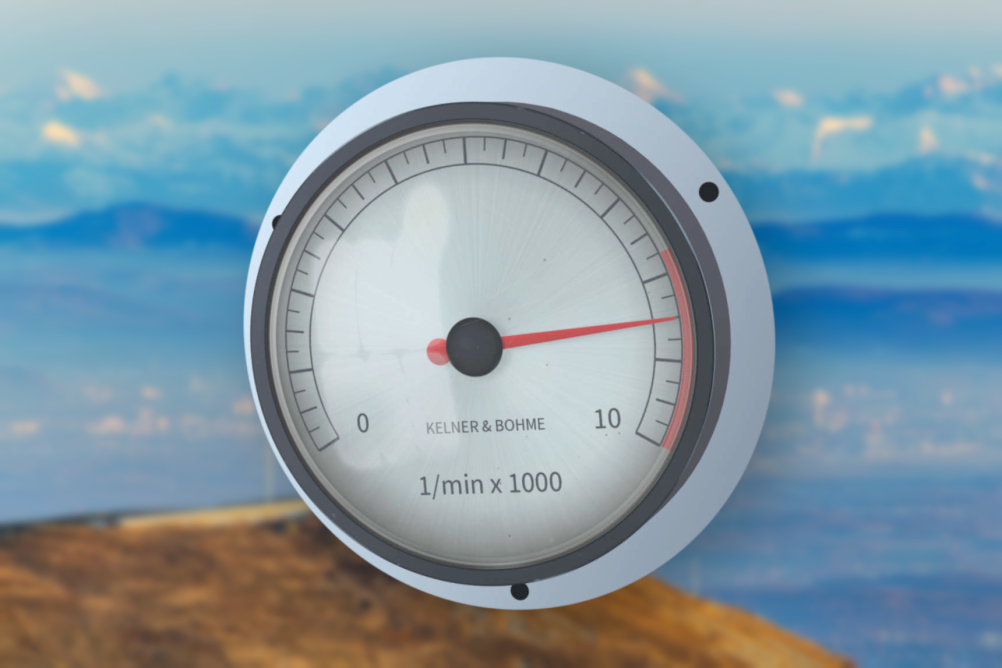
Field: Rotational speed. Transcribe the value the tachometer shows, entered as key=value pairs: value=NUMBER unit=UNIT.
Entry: value=8500 unit=rpm
